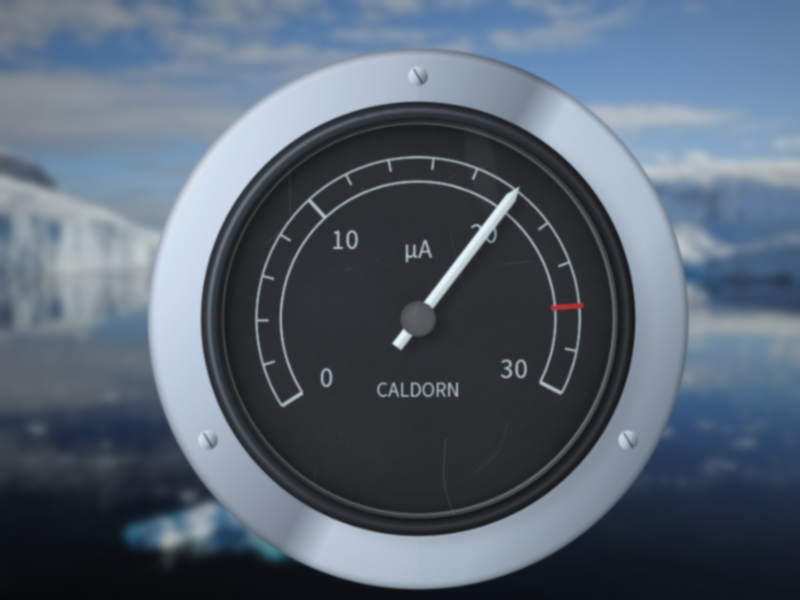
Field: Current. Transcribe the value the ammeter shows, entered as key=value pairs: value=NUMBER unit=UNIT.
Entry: value=20 unit=µA
